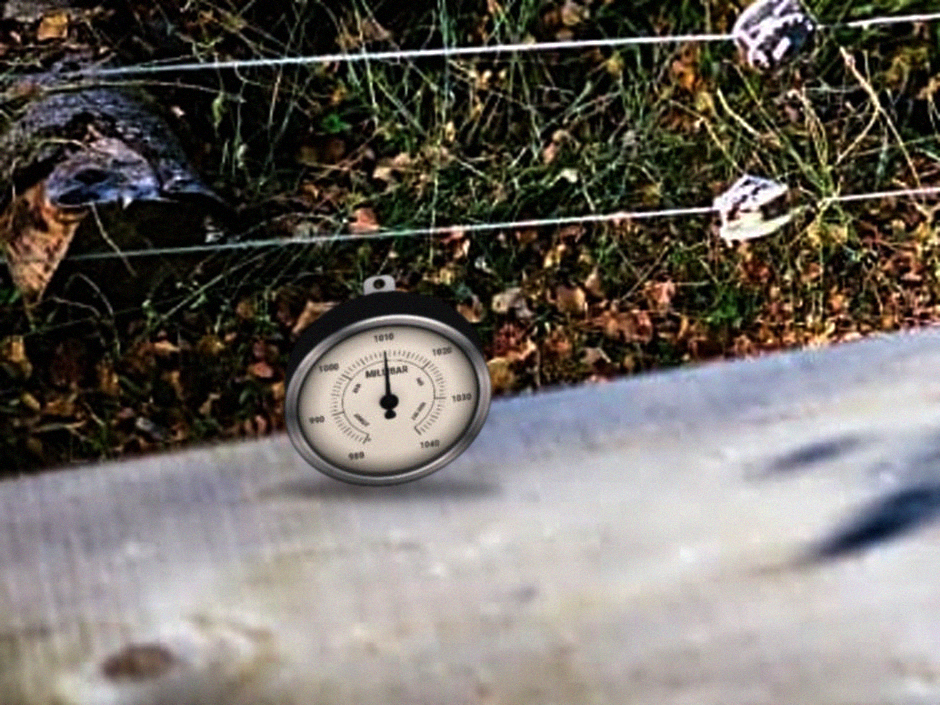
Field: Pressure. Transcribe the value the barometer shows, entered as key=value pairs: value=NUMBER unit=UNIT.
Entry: value=1010 unit=mbar
